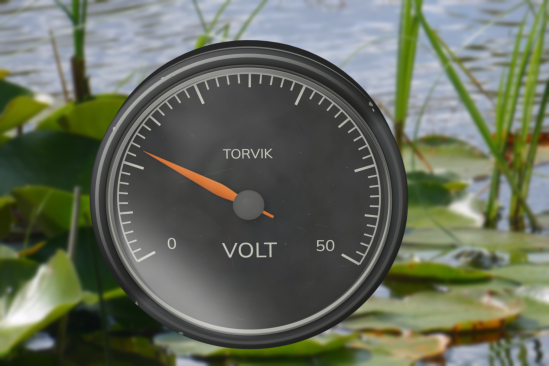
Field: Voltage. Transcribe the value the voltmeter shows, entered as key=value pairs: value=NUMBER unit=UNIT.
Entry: value=12 unit=V
